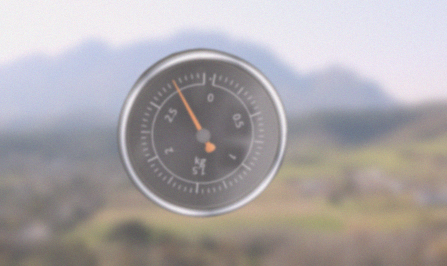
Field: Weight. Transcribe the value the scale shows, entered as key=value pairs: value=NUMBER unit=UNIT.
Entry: value=2.75 unit=kg
